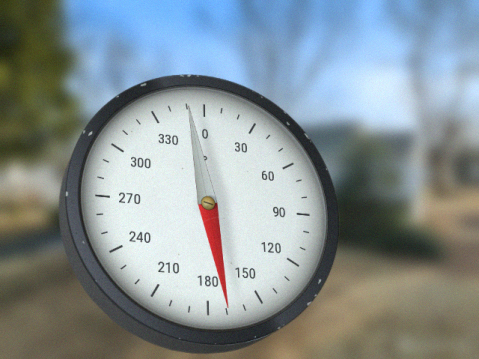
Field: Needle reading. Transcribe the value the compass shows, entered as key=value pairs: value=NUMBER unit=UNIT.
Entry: value=170 unit=°
